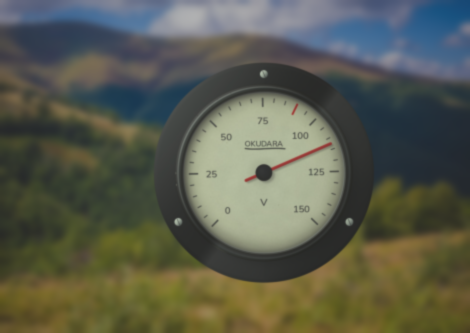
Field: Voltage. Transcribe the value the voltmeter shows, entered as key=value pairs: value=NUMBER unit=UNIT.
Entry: value=112.5 unit=V
